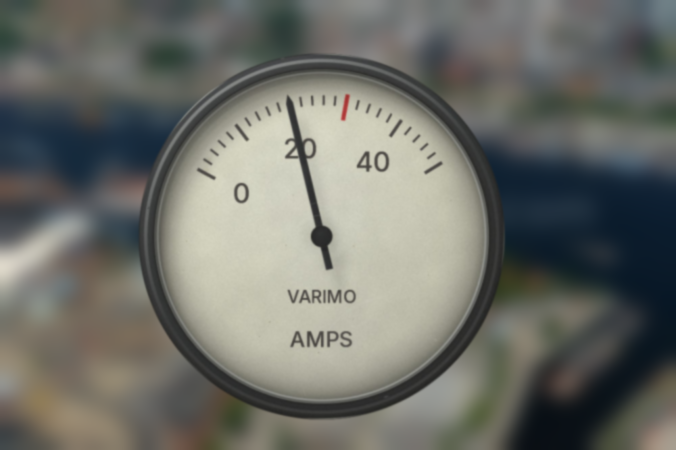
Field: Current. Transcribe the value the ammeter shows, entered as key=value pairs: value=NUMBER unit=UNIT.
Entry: value=20 unit=A
